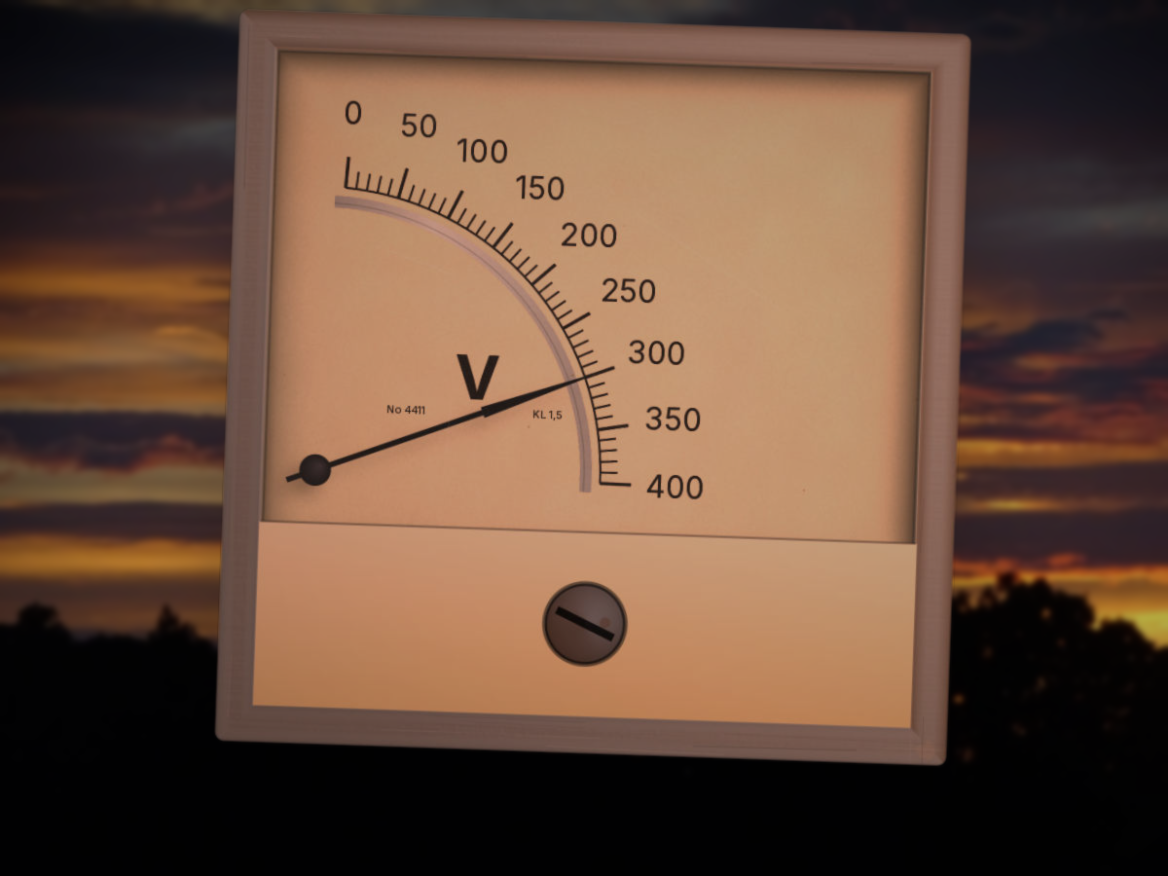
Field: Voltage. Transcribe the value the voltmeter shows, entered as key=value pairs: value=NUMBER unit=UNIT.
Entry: value=300 unit=V
